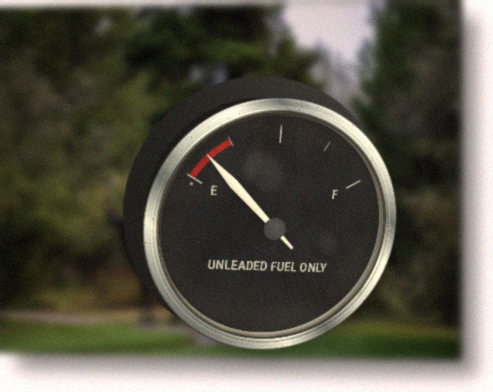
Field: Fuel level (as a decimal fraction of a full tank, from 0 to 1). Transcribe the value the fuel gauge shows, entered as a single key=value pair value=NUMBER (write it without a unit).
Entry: value=0.125
